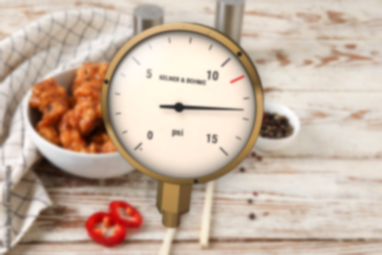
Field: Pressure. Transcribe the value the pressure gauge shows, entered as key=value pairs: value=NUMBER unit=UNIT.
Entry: value=12.5 unit=psi
